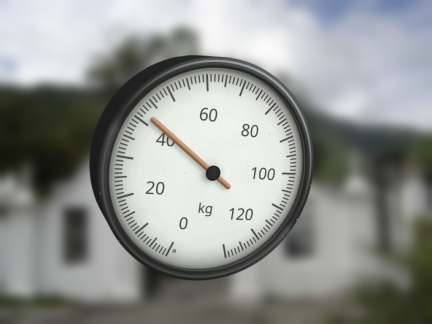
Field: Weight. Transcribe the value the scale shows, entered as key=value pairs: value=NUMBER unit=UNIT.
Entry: value=42 unit=kg
